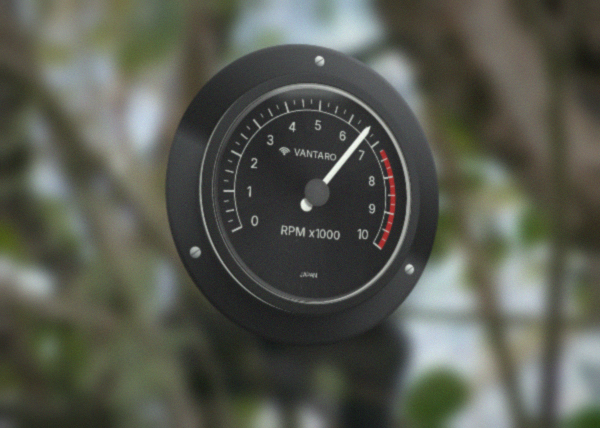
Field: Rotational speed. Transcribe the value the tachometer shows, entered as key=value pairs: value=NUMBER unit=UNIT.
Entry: value=6500 unit=rpm
